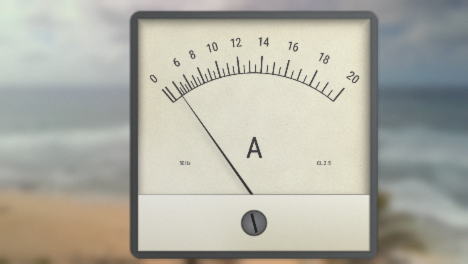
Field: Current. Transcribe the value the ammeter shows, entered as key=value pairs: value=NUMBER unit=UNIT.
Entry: value=4 unit=A
